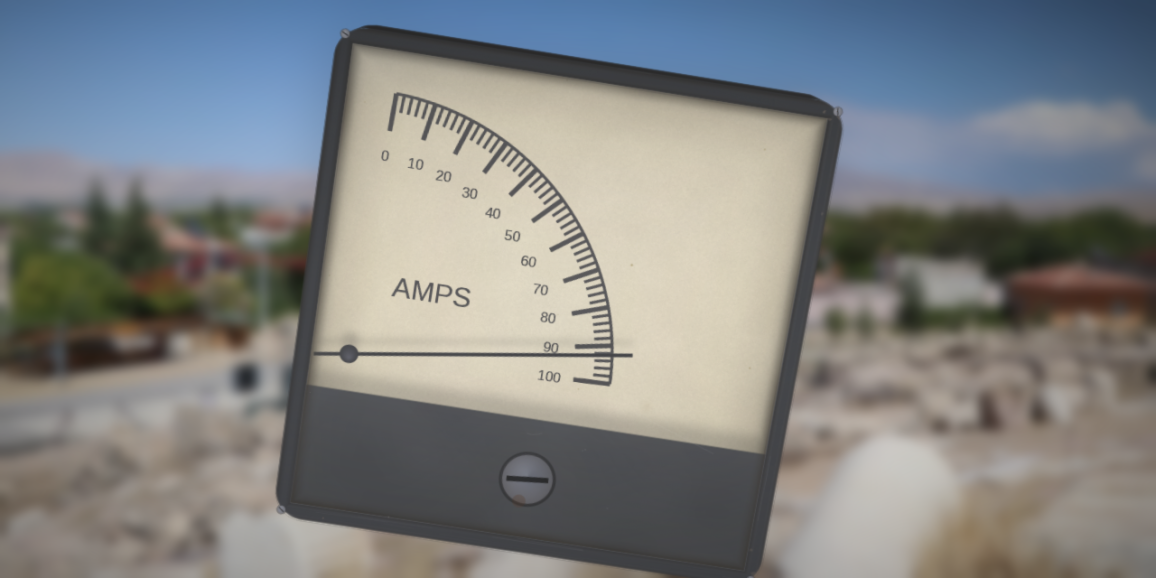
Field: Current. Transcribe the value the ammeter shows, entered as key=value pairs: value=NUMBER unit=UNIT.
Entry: value=92 unit=A
